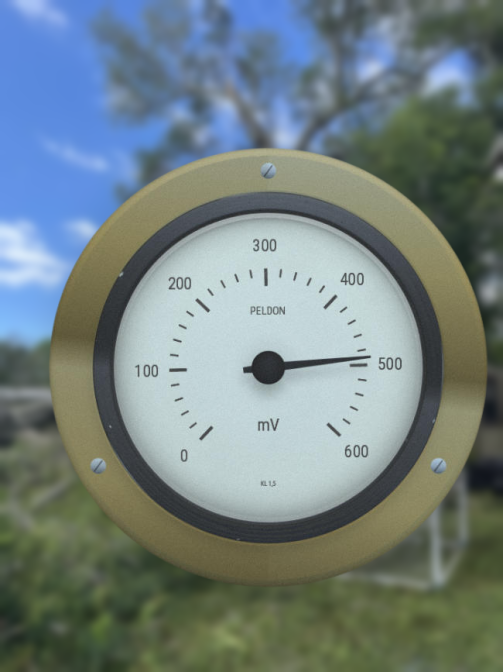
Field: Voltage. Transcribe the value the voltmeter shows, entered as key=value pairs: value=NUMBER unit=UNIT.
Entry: value=490 unit=mV
